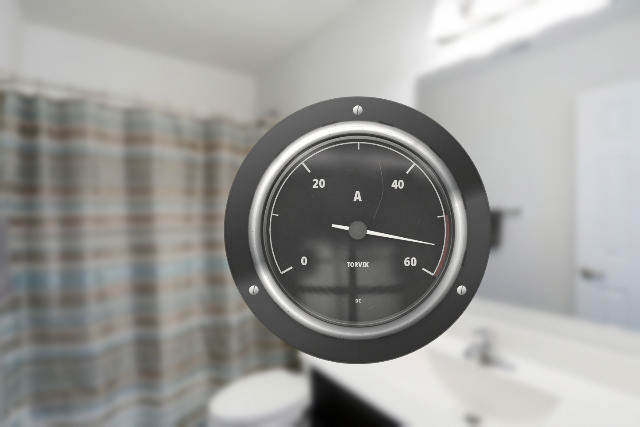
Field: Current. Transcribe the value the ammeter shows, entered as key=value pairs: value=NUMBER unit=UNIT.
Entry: value=55 unit=A
